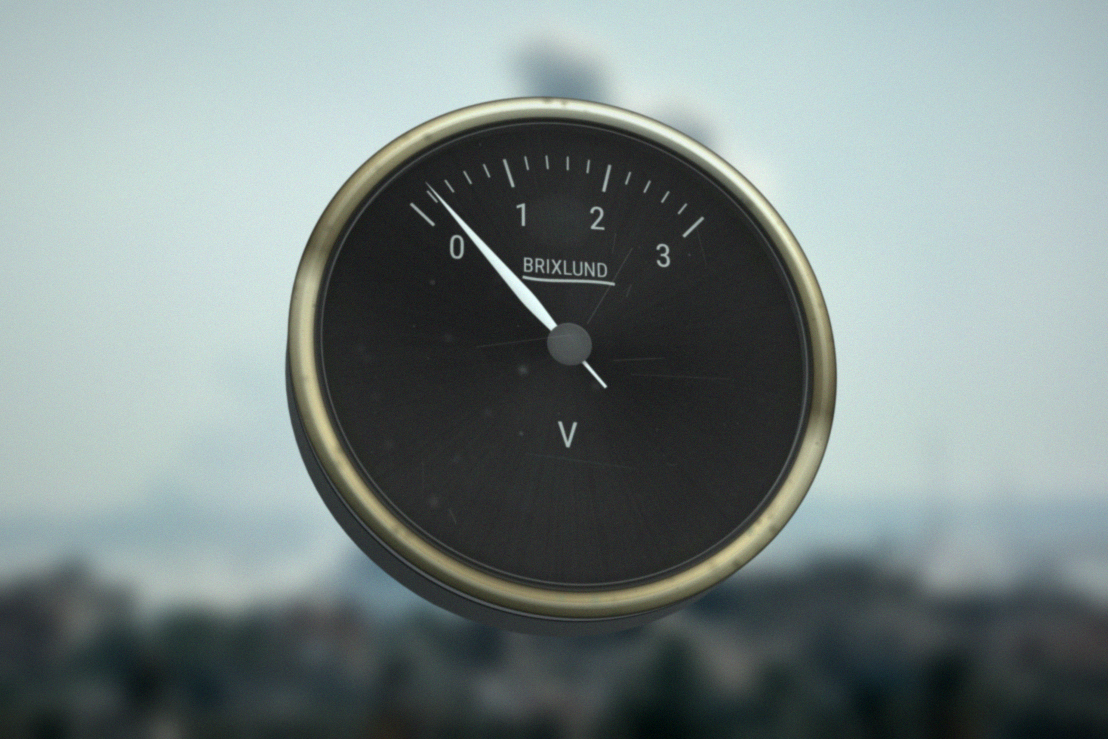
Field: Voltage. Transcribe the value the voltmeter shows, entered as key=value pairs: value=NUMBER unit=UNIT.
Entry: value=0.2 unit=V
